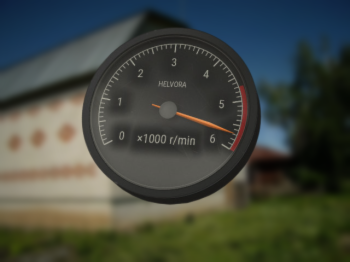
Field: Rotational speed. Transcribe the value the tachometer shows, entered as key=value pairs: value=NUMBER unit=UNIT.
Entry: value=5700 unit=rpm
